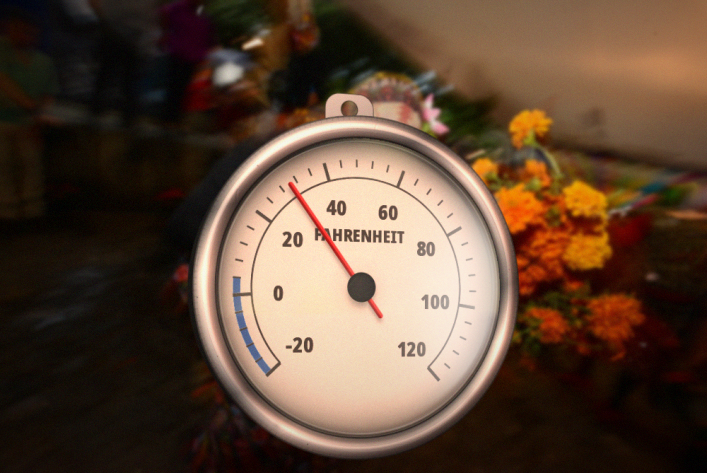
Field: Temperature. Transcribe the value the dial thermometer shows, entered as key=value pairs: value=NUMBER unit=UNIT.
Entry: value=30 unit=°F
